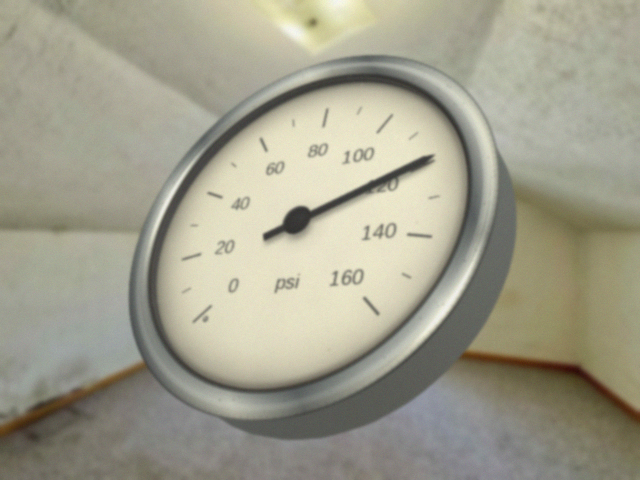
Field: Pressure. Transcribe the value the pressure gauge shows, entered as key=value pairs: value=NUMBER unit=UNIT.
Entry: value=120 unit=psi
